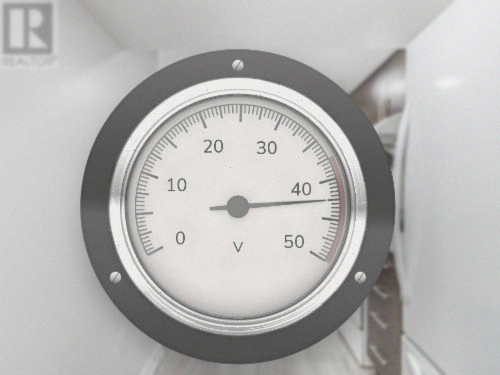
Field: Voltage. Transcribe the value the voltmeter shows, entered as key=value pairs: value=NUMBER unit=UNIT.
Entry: value=42.5 unit=V
